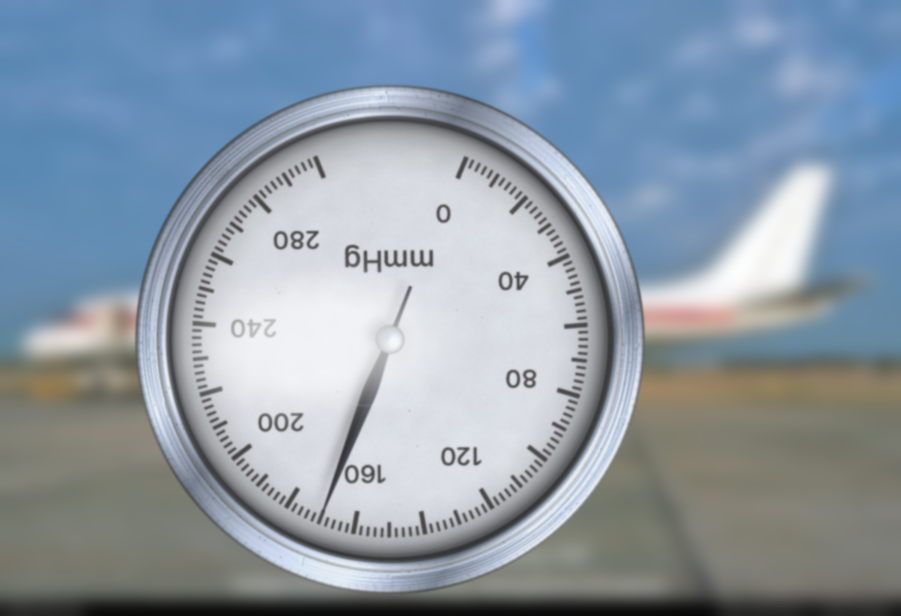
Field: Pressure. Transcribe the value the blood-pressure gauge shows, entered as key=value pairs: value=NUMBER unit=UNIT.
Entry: value=170 unit=mmHg
